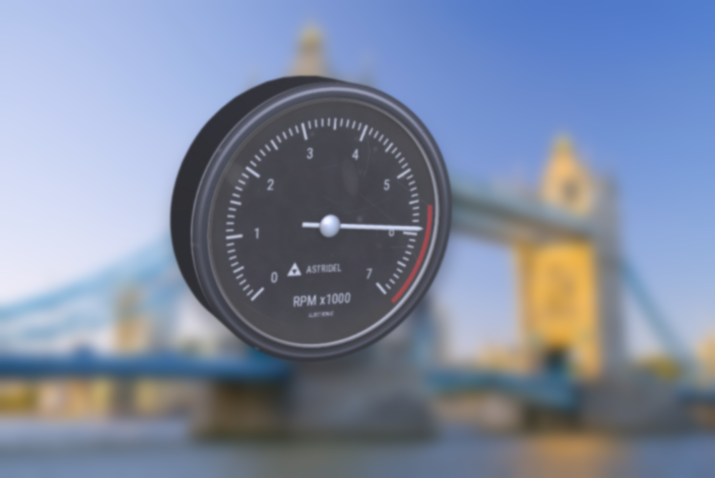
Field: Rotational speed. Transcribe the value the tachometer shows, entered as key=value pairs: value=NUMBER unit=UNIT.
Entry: value=5900 unit=rpm
